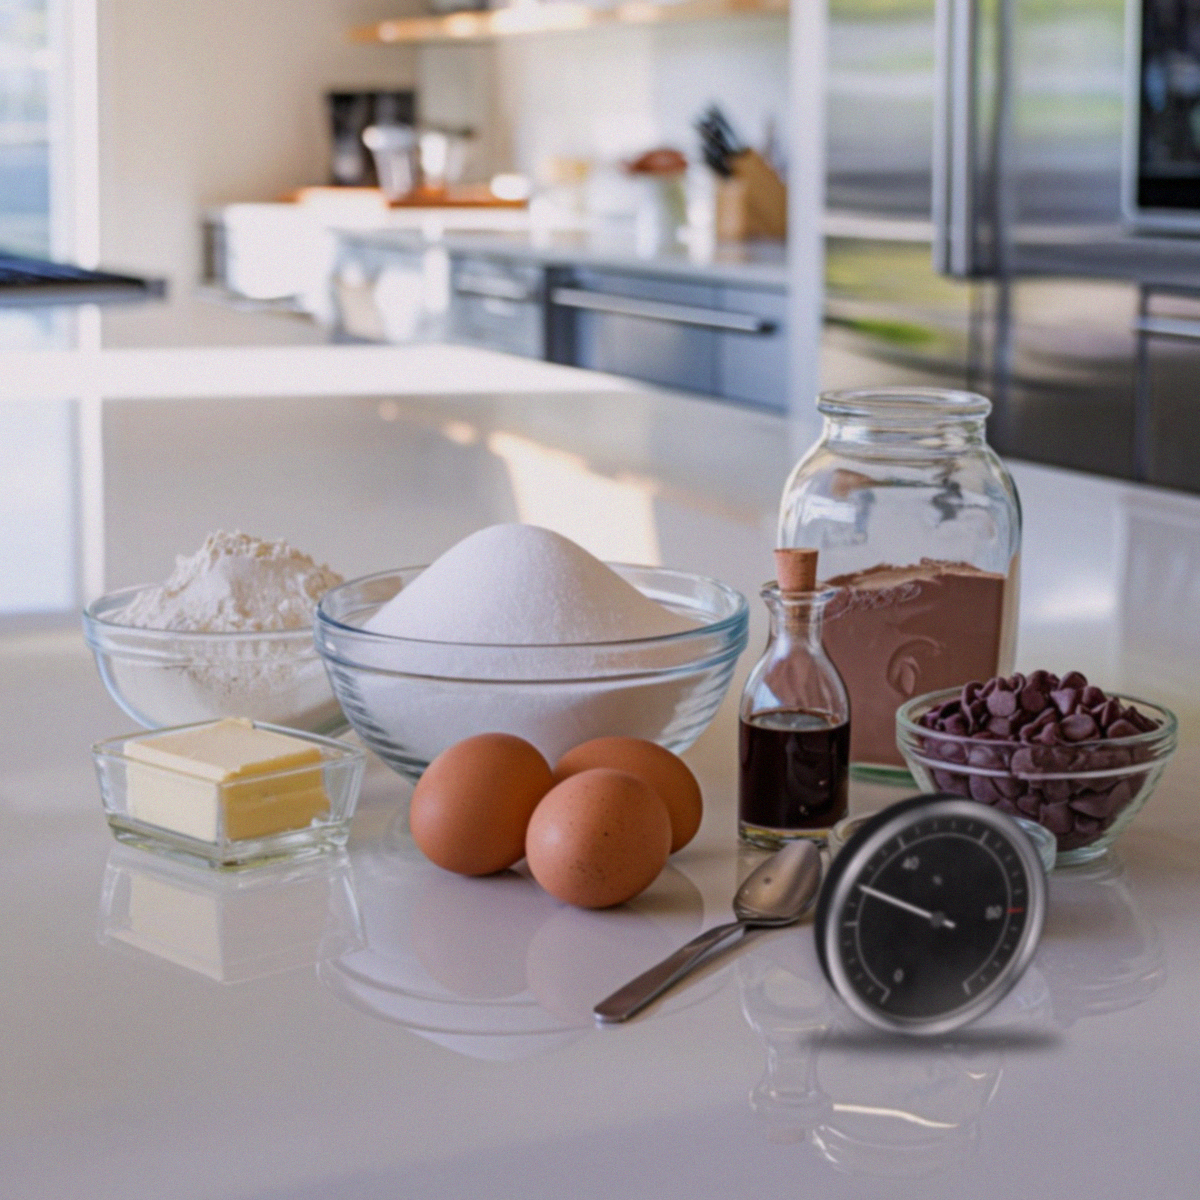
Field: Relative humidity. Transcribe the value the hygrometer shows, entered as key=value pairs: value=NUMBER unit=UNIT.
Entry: value=28 unit=%
